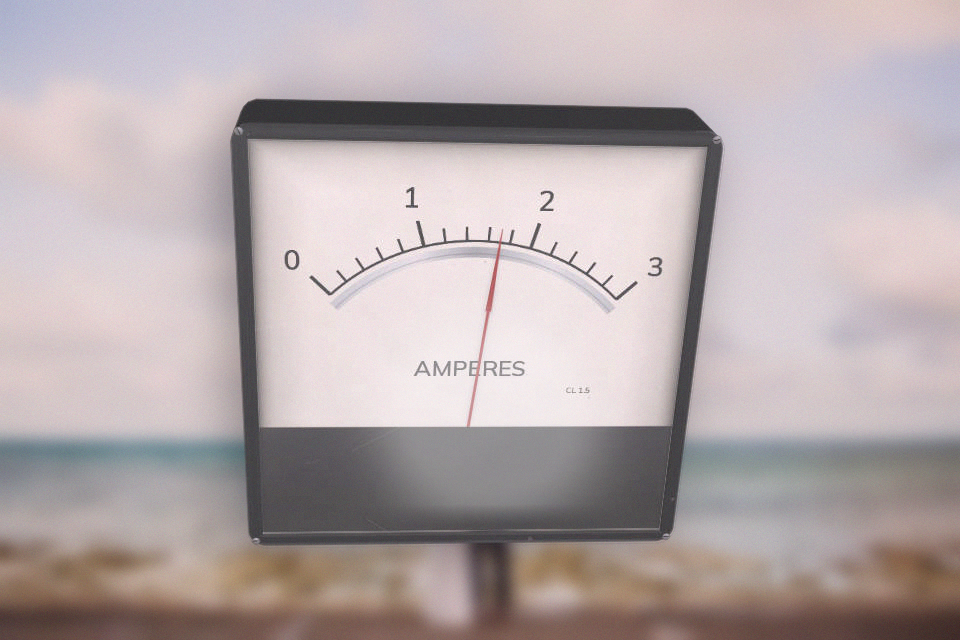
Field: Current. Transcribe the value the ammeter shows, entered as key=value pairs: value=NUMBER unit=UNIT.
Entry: value=1.7 unit=A
